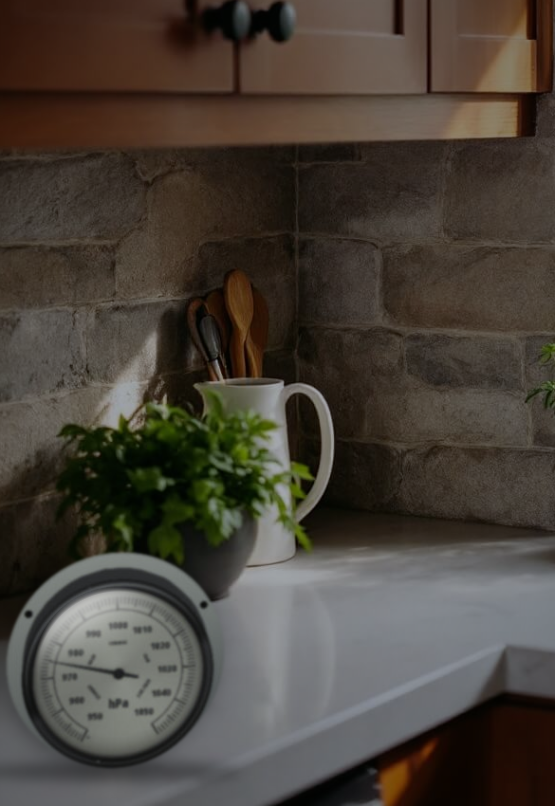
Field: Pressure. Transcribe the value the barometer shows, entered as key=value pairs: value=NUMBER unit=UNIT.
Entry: value=975 unit=hPa
